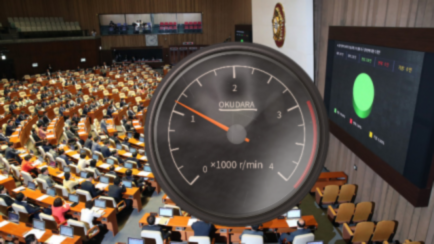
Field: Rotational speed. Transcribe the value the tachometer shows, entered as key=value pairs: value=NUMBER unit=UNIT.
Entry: value=1125 unit=rpm
